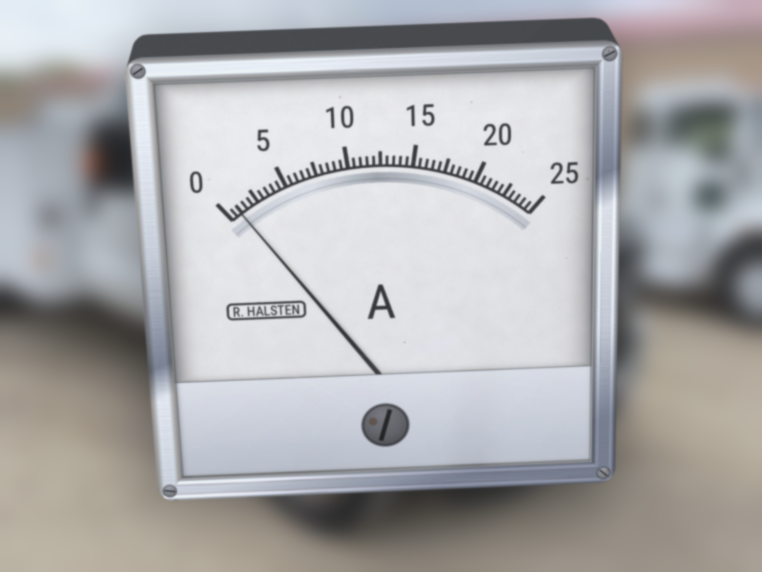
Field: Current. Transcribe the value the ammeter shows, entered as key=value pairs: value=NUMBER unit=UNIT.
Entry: value=1 unit=A
